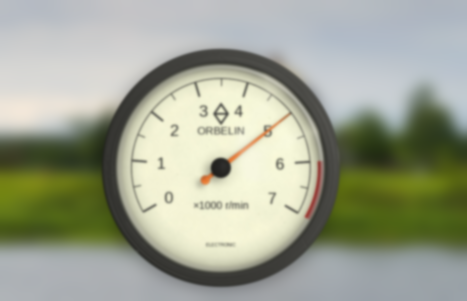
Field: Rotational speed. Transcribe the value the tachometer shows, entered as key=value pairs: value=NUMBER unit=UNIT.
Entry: value=5000 unit=rpm
